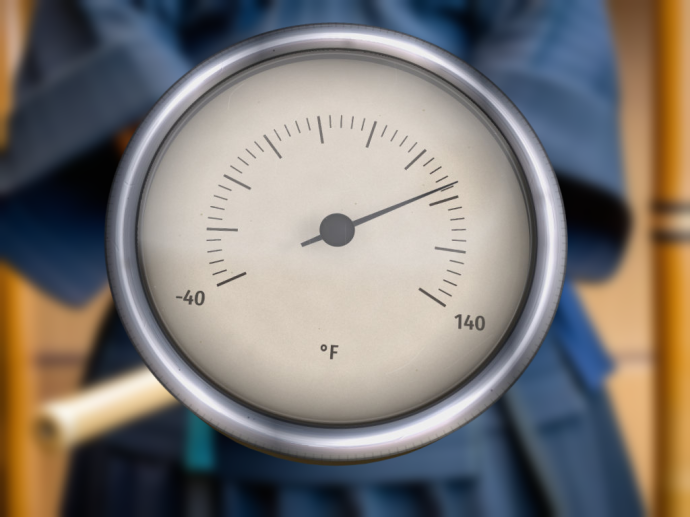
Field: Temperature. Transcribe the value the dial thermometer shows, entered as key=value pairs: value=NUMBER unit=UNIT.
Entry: value=96 unit=°F
